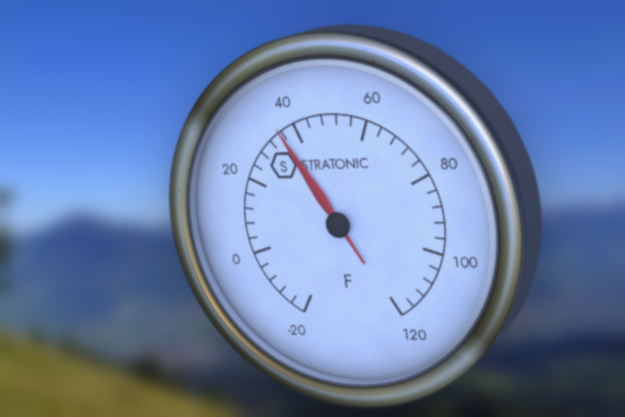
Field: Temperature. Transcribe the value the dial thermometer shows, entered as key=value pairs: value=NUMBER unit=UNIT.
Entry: value=36 unit=°F
